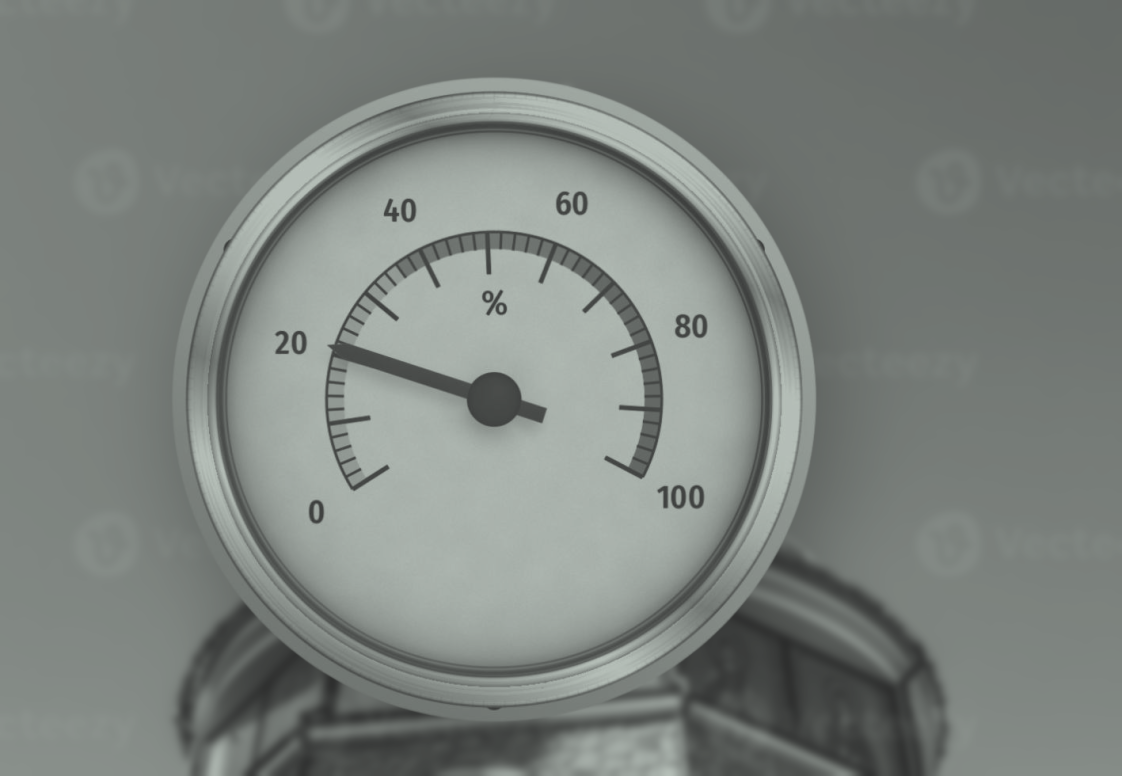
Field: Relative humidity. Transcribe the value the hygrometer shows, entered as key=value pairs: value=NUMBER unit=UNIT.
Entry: value=21 unit=%
